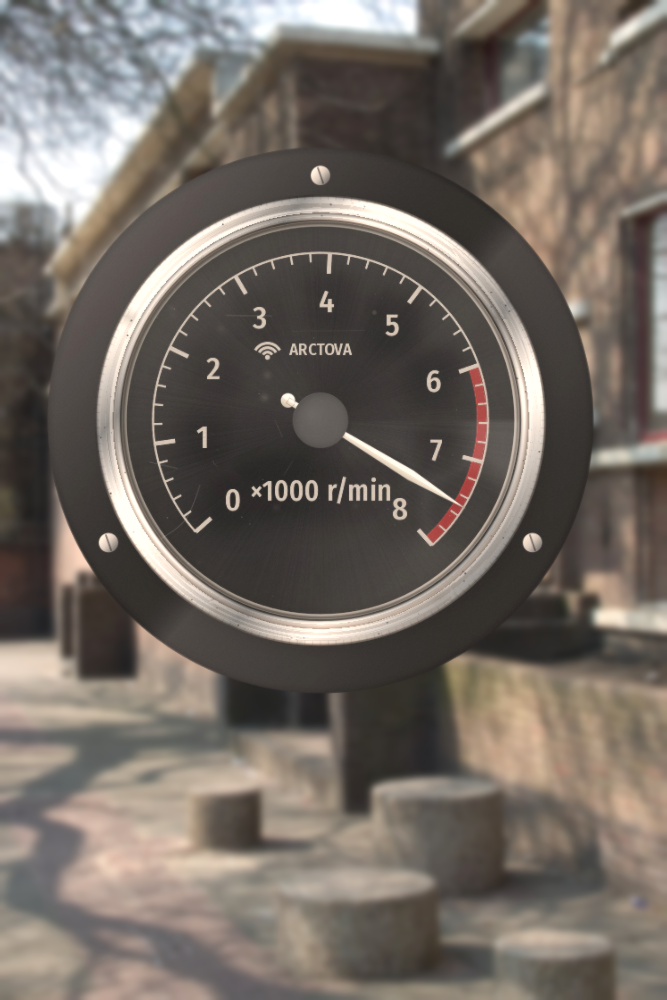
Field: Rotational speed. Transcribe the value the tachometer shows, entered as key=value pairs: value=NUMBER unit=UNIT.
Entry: value=7500 unit=rpm
